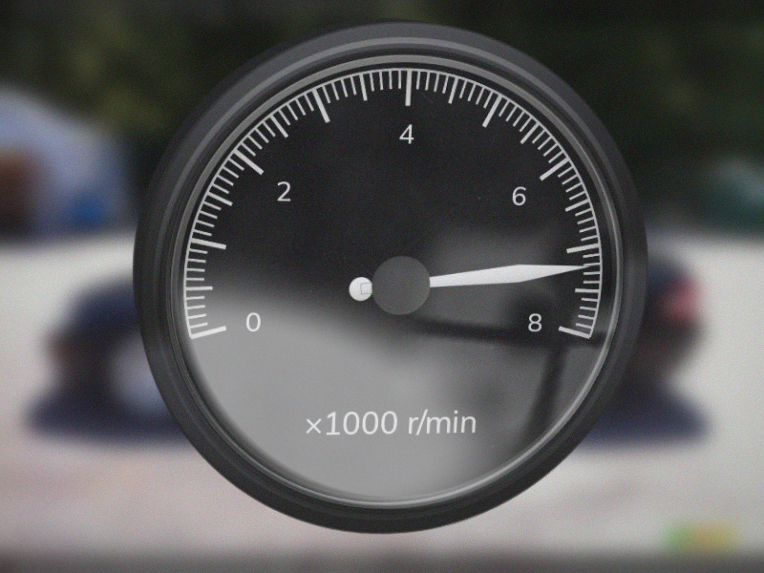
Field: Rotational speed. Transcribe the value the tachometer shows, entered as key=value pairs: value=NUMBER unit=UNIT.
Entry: value=7200 unit=rpm
